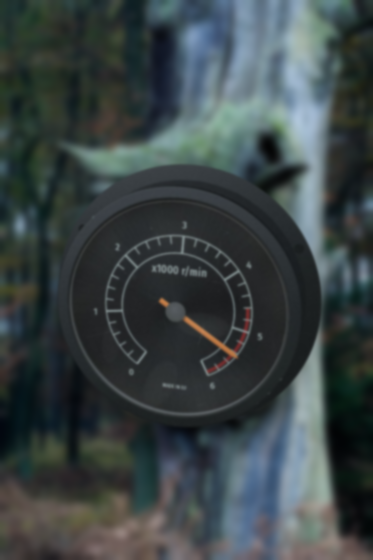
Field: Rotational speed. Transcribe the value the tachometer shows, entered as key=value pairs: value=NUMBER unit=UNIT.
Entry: value=5400 unit=rpm
